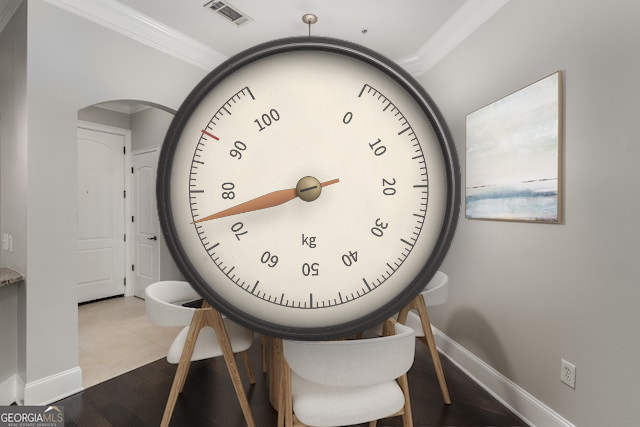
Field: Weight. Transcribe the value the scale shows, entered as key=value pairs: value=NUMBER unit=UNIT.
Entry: value=75 unit=kg
